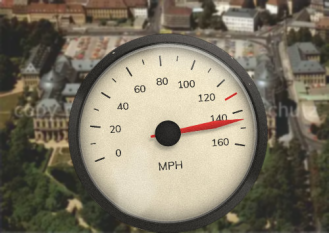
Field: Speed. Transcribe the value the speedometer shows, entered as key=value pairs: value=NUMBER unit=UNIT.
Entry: value=145 unit=mph
